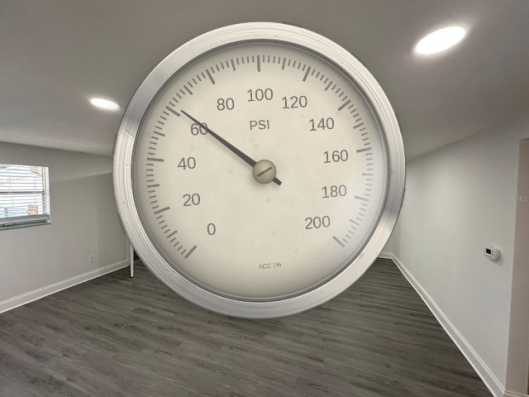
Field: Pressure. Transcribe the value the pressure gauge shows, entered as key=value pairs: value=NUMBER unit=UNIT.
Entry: value=62 unit=psi
